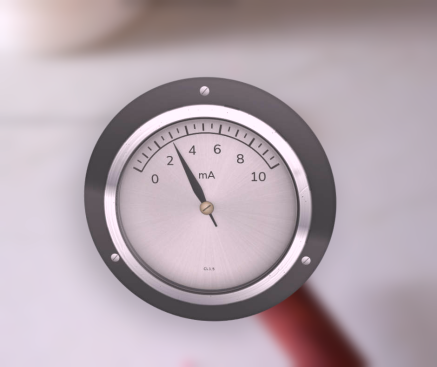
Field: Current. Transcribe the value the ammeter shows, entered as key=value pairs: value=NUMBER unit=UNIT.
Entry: value=3 unit=mA
